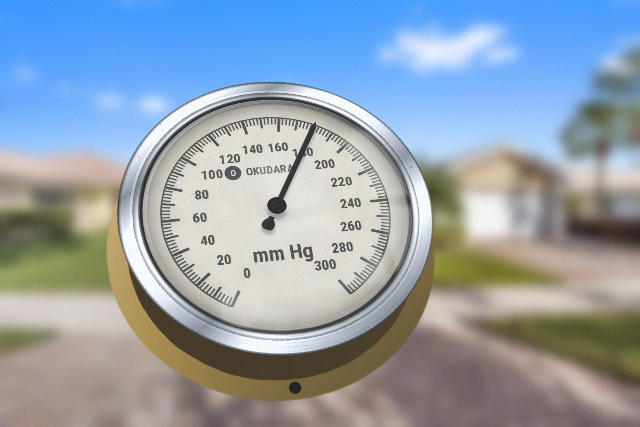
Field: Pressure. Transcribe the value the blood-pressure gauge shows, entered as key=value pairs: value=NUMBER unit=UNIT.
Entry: value=180 unit=mmHg
